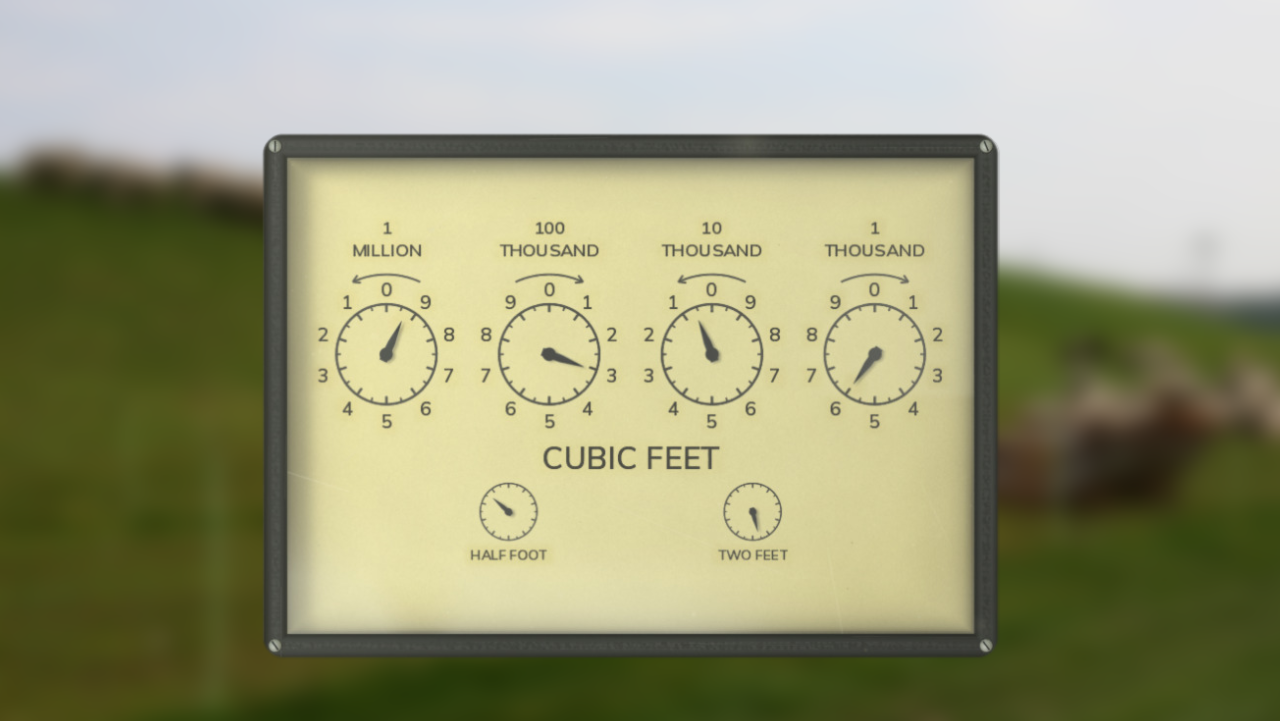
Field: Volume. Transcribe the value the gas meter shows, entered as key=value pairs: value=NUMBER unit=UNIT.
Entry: value=930600 unit=ft³
